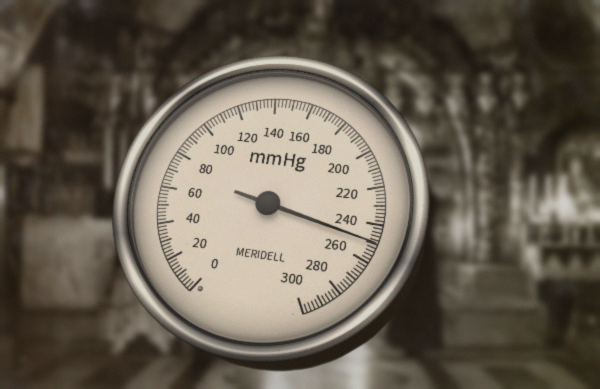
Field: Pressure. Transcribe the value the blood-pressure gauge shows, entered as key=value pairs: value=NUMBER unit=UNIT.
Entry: value=250 unit=mmHg
